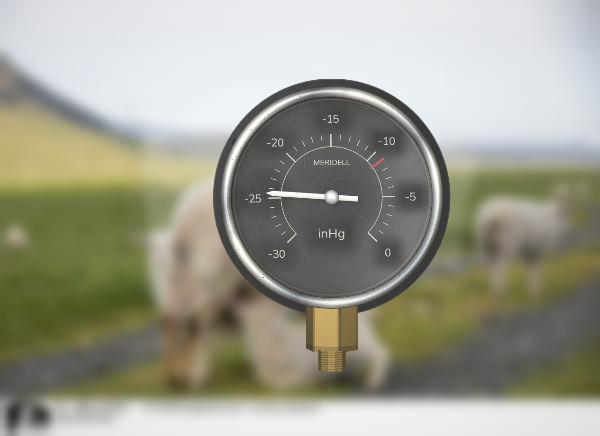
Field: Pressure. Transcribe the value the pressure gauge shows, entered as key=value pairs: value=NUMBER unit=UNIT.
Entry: value=-24.5 unit=inHg
